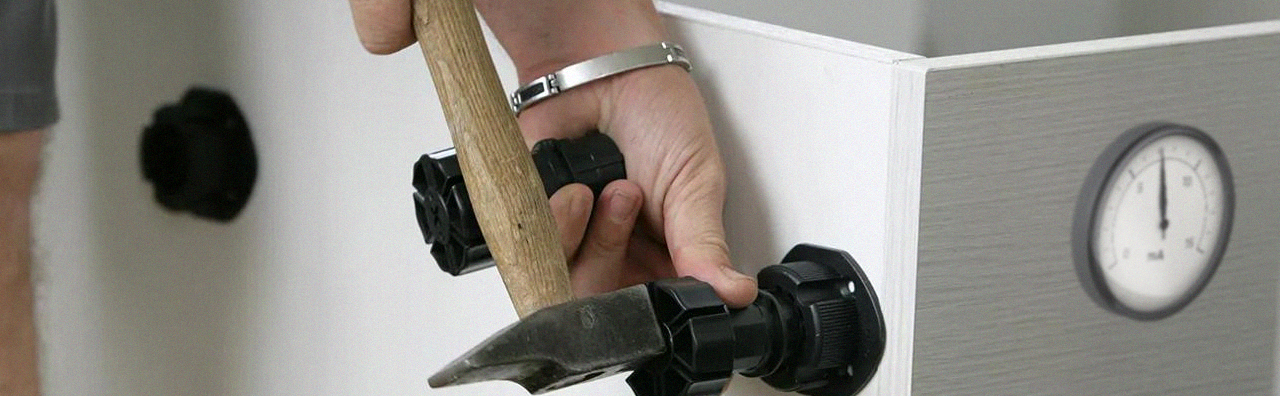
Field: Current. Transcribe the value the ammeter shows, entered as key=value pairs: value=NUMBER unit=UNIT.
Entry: value=7 unit=mA
